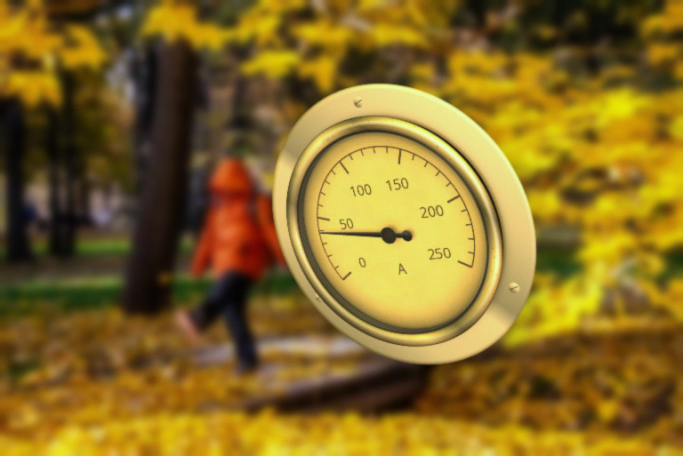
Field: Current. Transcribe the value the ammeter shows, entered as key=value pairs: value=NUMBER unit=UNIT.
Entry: value=40 unit=A
